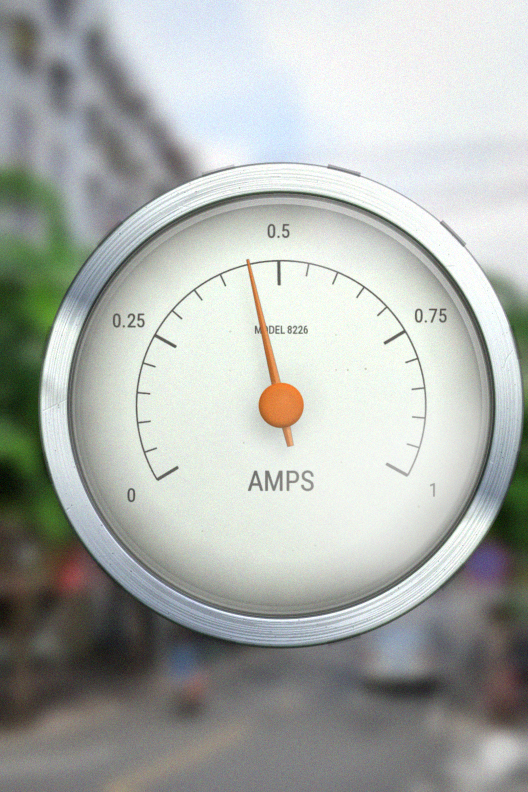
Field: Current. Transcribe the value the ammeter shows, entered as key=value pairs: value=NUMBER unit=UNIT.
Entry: value=0.45 unit=A
